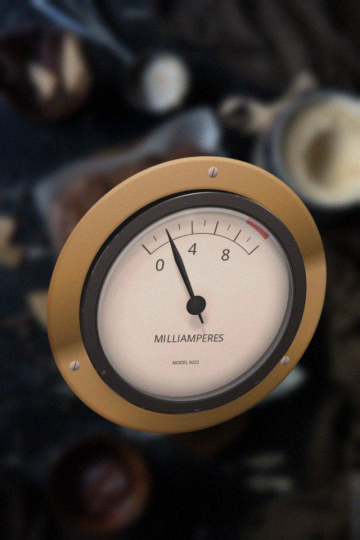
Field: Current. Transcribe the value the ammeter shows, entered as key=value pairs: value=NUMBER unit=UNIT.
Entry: value=2 unit=mA
